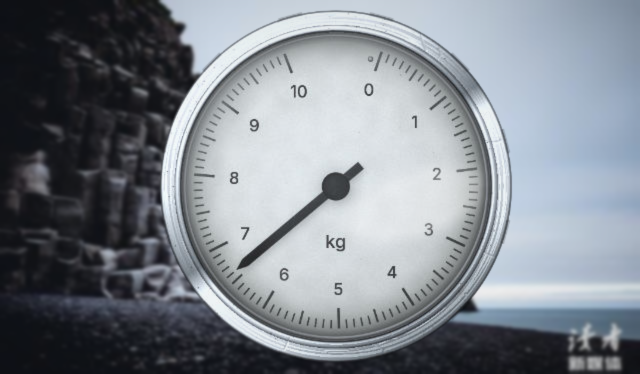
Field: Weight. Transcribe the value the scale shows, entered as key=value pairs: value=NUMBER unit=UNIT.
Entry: value=6.6 unit=kg
